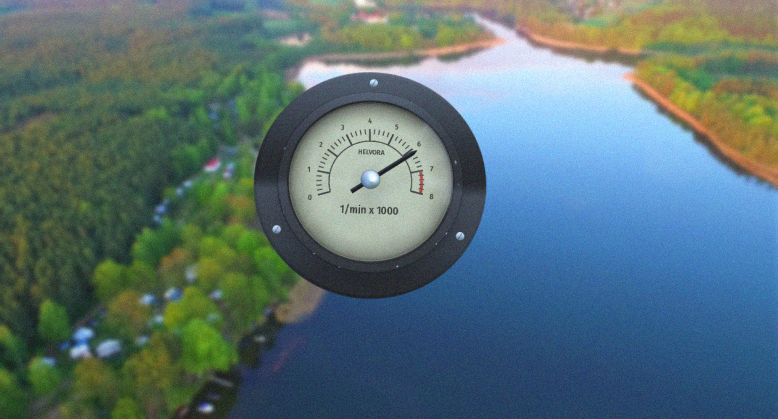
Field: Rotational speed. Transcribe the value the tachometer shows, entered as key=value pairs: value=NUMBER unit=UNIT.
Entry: value=6200 unit=rpm
